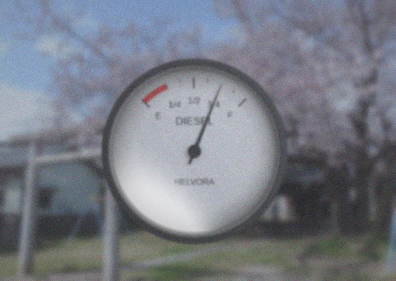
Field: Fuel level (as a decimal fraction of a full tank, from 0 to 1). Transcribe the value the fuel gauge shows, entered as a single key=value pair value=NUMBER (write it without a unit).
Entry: value=0.75
